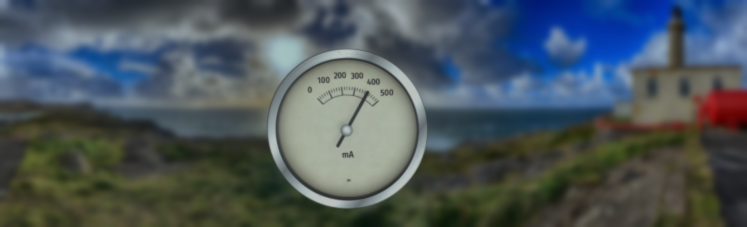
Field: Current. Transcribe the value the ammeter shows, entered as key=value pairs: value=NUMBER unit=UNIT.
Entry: value=400 unit=mA
